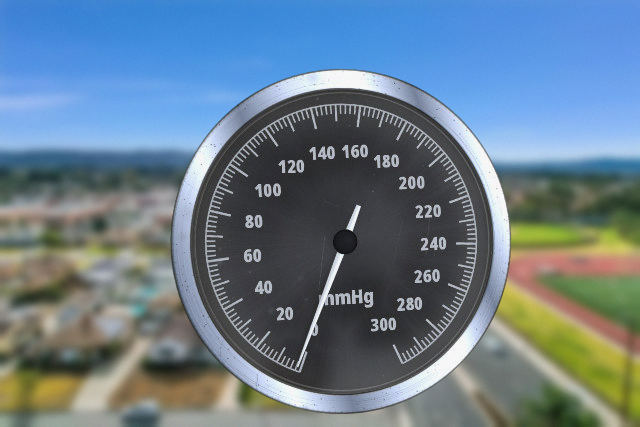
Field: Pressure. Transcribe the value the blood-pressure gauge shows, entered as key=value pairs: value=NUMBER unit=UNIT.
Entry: value=2 unit=mmHg
